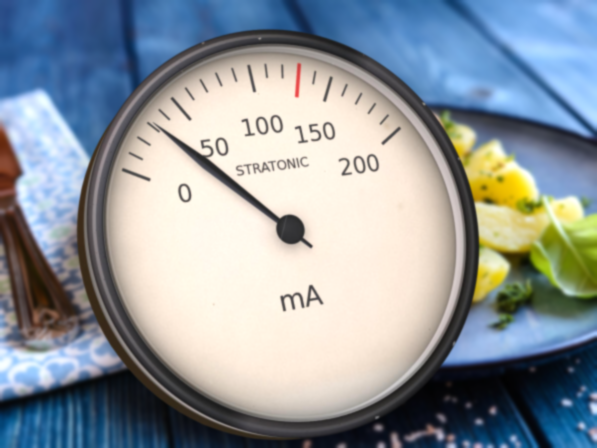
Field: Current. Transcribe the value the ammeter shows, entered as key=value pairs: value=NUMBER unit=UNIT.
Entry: value=30 unit=mA
